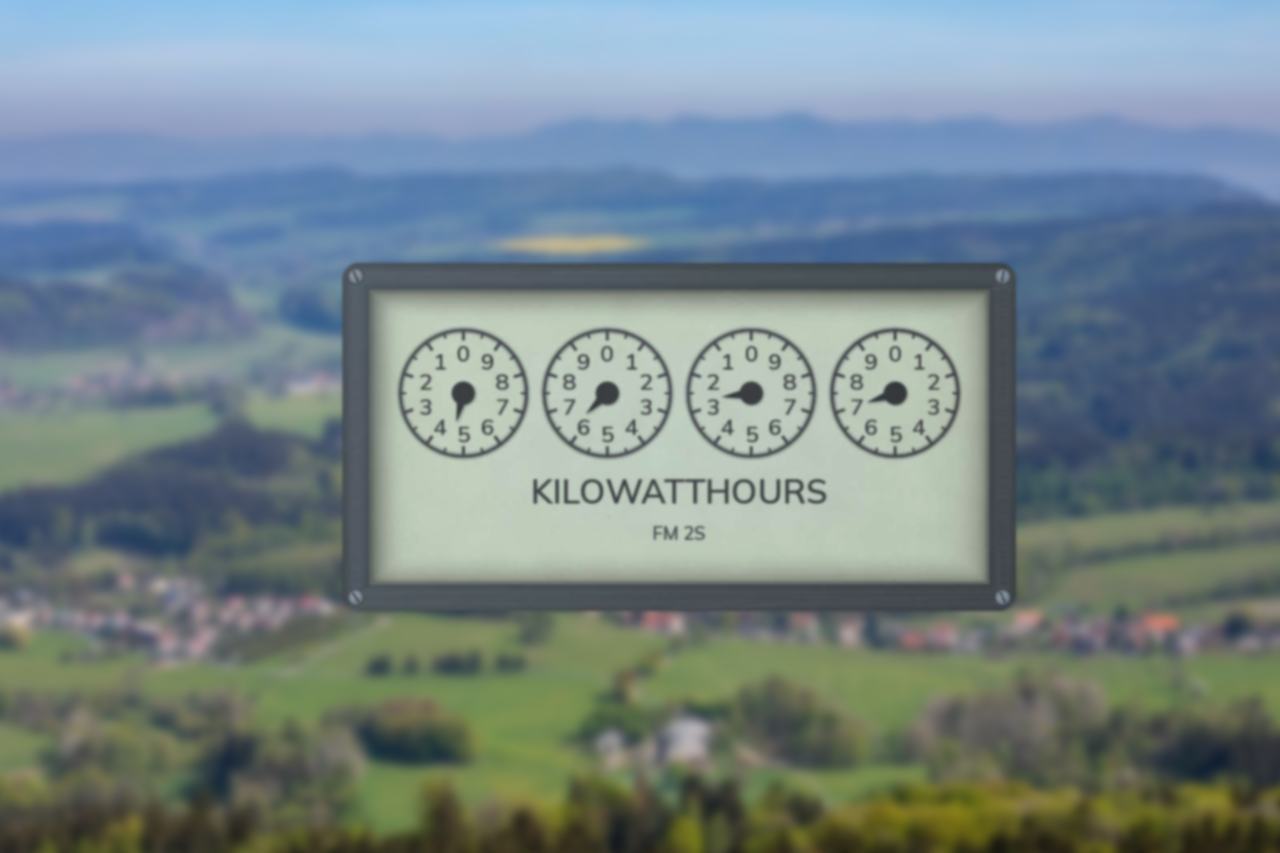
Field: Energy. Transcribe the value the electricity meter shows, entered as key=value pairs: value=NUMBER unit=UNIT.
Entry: value=4627 unit=kWh
